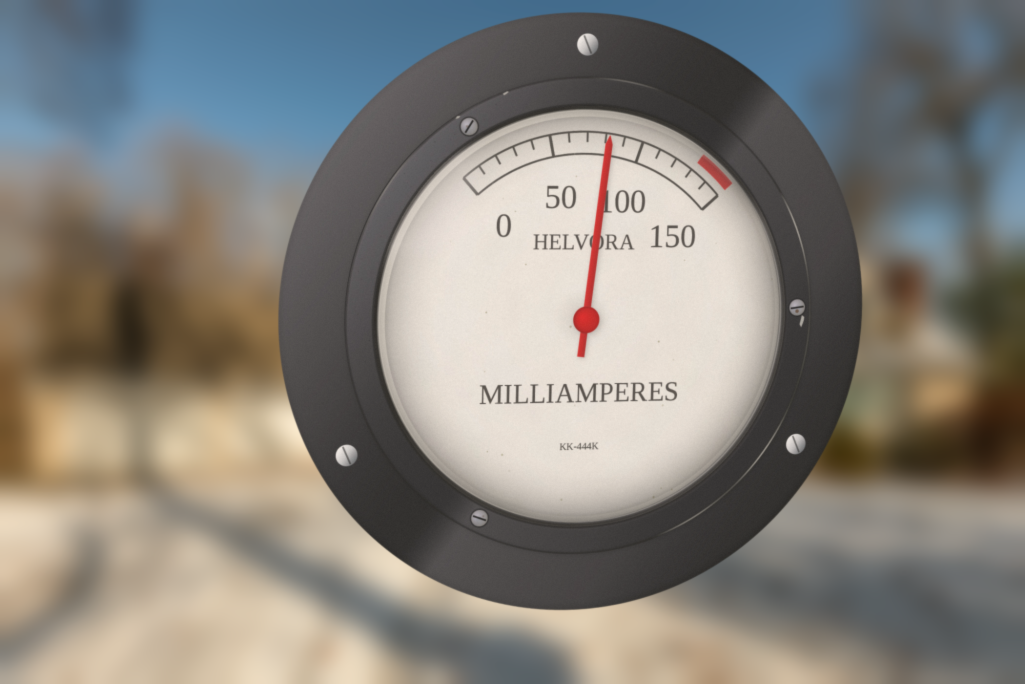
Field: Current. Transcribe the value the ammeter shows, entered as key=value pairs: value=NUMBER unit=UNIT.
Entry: value=80 unit=mA
